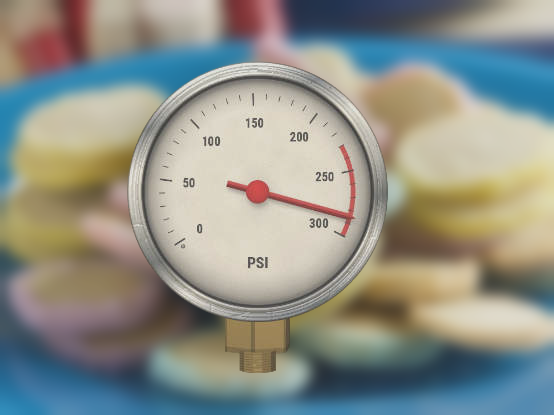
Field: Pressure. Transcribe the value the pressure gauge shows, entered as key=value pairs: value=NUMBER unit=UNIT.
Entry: value=285 unit=psi
